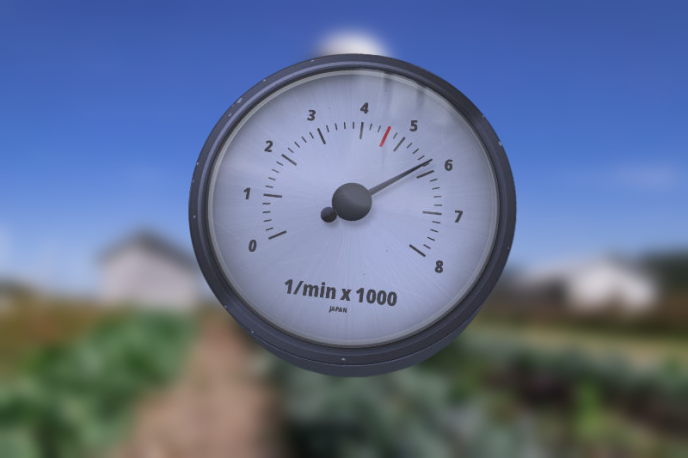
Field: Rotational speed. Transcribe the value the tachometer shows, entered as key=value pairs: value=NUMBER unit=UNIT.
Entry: value=5800 unit=rpm
